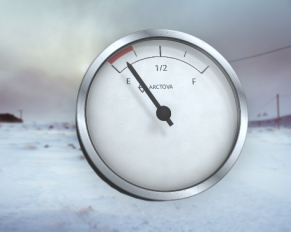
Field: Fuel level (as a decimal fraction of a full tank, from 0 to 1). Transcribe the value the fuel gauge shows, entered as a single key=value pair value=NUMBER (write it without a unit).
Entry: value=0.125
